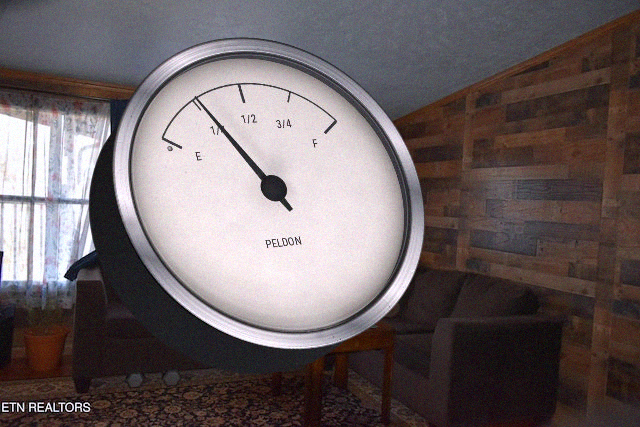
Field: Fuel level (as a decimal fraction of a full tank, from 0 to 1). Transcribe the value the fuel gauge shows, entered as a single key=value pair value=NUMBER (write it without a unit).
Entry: value=0.25
